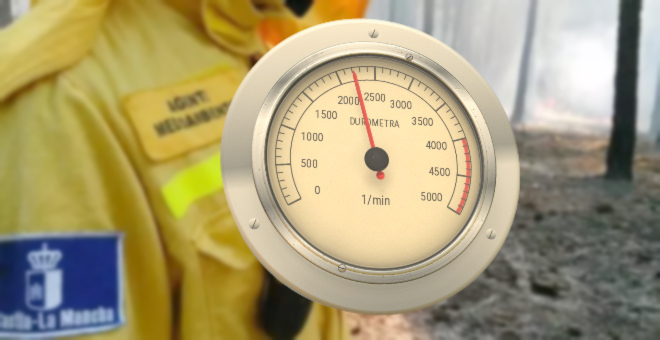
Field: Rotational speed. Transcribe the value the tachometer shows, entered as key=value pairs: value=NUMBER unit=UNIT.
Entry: value=2200 unit=rpm
